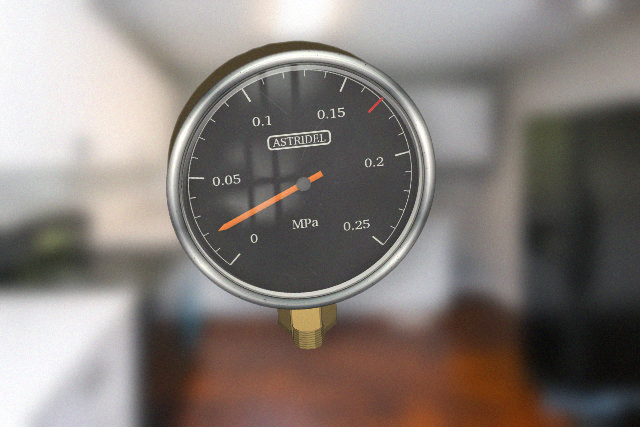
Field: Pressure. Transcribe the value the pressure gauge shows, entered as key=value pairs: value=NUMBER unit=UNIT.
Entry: value=0.02 unit=MPa
